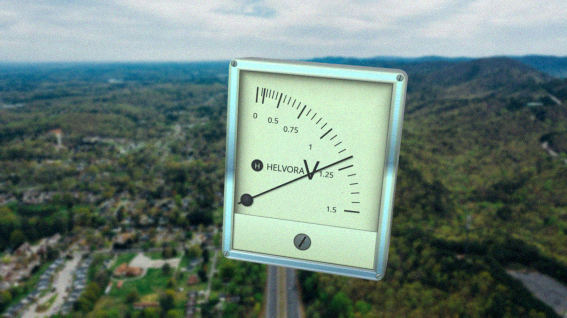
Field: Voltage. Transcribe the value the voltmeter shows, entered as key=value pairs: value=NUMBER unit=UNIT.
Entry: value=1.2 unit=V
